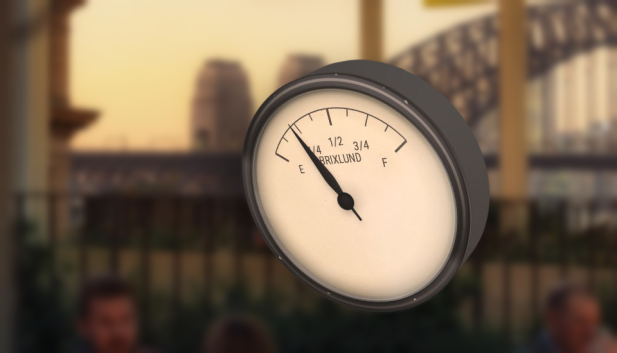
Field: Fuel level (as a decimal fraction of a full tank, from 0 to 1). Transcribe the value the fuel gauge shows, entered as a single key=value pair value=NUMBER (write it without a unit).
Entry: value=0.25
